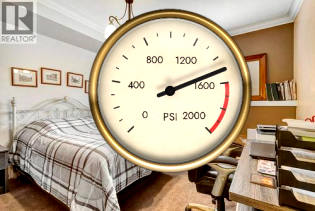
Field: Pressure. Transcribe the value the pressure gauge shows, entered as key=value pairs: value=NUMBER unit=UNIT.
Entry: value=1500 unit=psi
